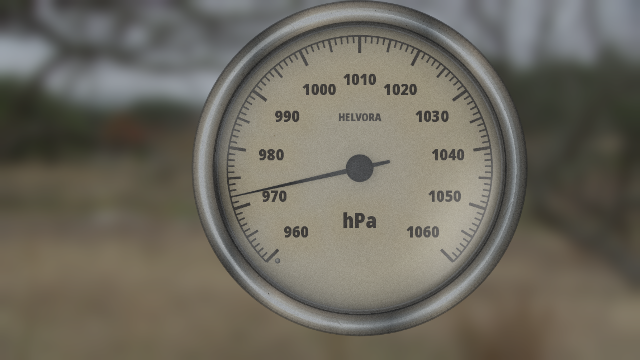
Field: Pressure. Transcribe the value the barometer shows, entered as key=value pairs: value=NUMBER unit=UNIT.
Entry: value=972 unit=hPa
